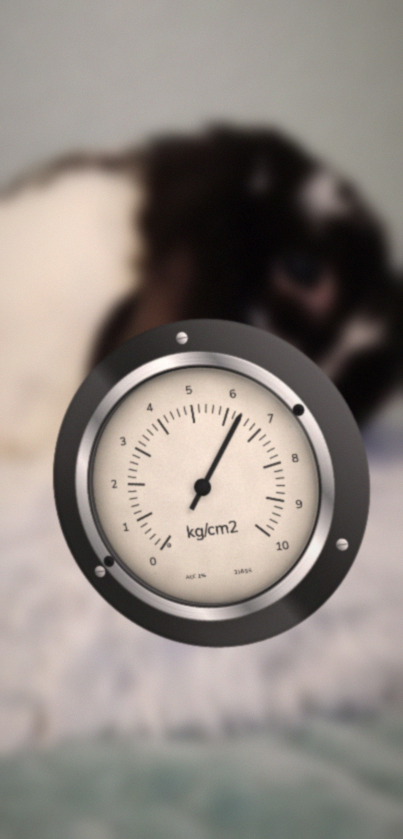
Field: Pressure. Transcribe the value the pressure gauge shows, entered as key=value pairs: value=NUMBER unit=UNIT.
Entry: value=6.4 unit=kg/cm²
